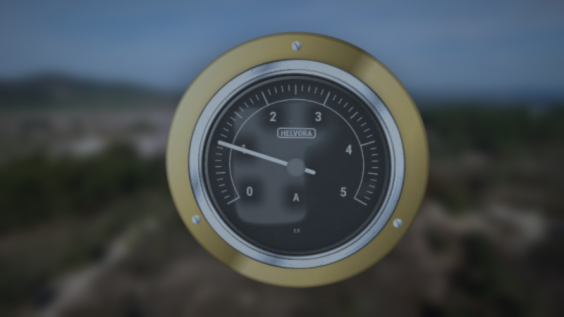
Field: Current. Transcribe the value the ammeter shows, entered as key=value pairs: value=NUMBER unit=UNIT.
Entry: value=1 unit=A
